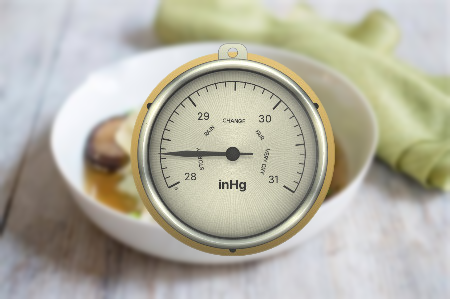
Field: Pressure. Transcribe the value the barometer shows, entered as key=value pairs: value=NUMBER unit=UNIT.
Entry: value=28.35 unit=inHg
